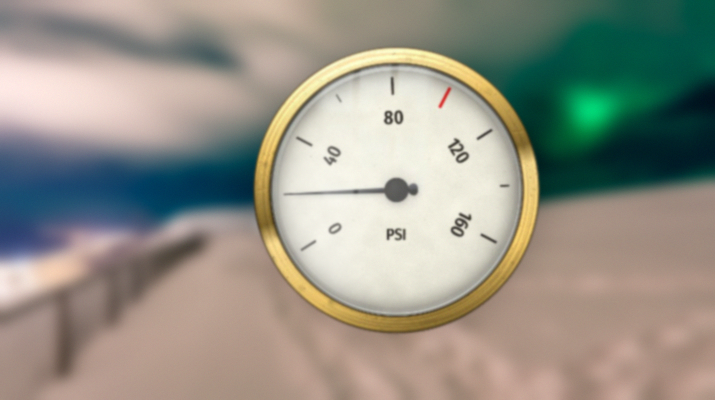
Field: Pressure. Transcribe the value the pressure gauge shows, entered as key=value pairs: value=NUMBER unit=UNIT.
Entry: value=20 unit=psi
